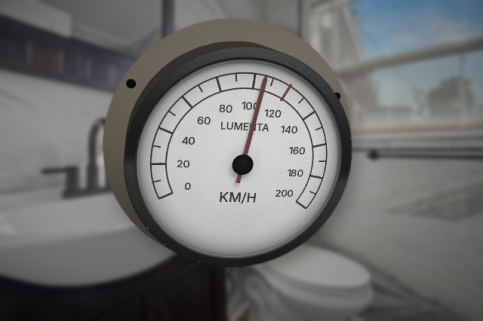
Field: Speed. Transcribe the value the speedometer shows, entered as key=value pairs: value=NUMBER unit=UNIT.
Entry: value=105 unit=km/h
